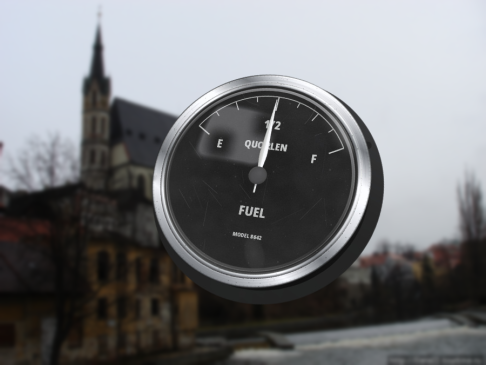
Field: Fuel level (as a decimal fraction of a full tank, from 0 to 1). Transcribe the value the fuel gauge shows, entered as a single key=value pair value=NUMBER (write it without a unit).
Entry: value=0.5
